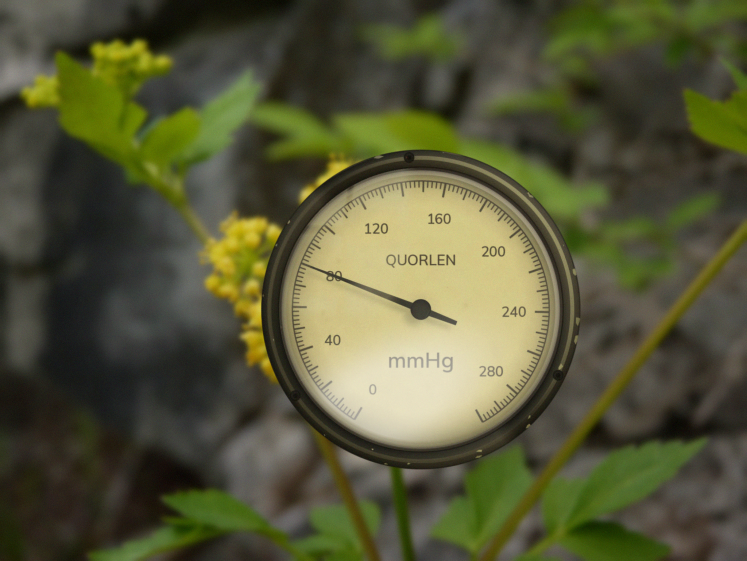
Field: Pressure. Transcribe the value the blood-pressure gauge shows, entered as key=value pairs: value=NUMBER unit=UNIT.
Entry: value=80 unit=mmHg
